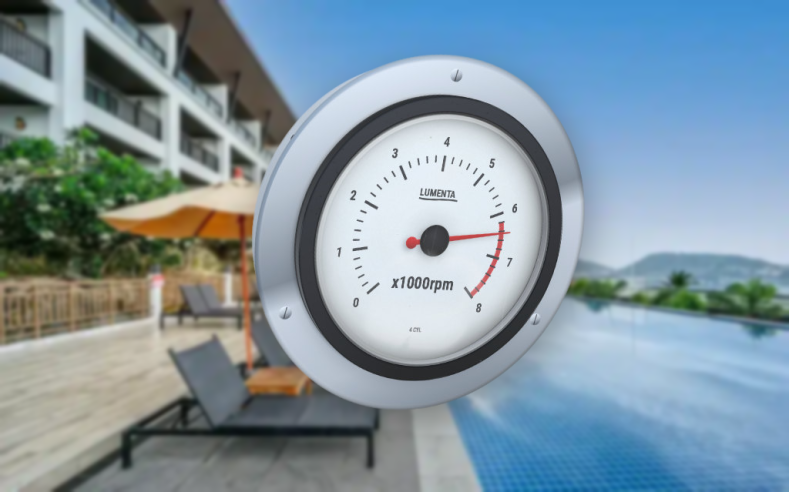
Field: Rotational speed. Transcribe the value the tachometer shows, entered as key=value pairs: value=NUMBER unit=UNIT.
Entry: value=6400 unit=rpm
